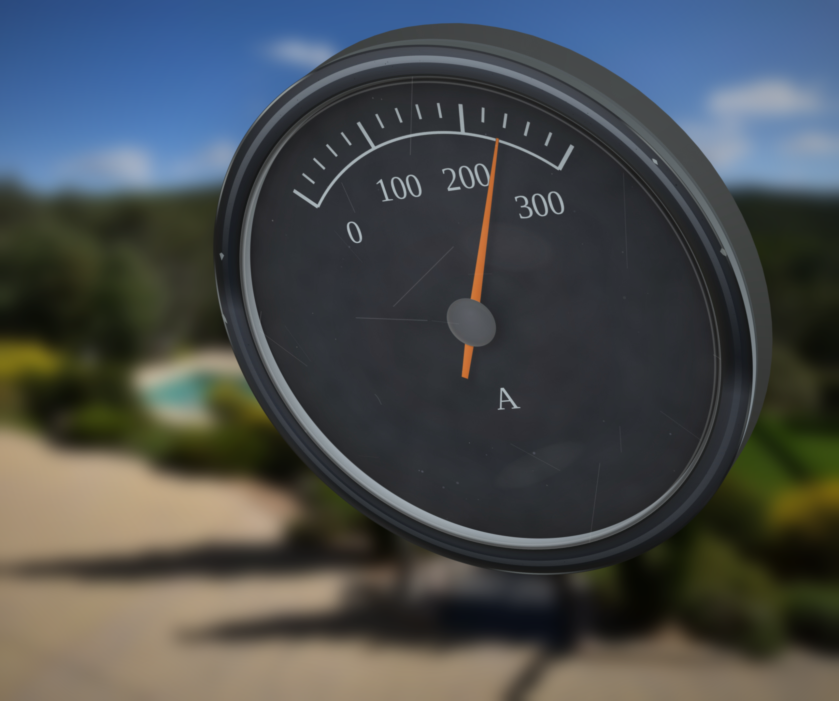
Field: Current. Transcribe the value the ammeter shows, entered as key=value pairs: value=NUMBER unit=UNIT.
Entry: value=240 unit=A
